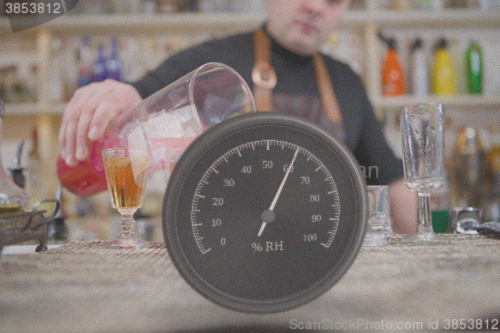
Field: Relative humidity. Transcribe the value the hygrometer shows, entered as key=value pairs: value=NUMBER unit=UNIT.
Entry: value=60 unit=%
